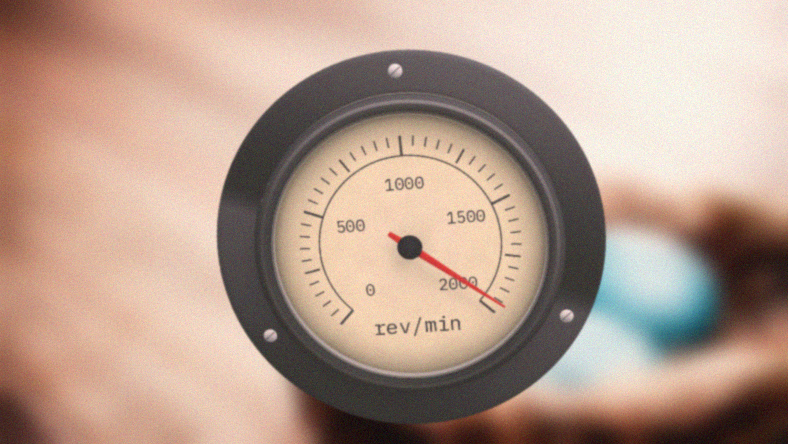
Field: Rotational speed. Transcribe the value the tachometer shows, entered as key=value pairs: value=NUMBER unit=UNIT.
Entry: value=1950 unit=rpm
